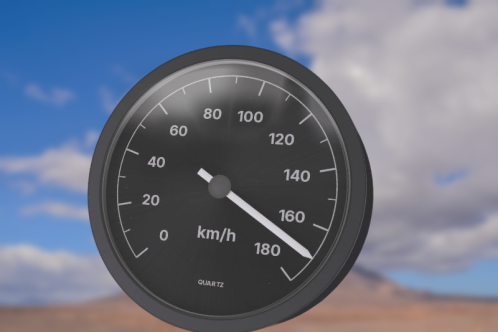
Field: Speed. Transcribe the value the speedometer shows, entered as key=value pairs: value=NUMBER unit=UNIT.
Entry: value=170 unit=km/h
